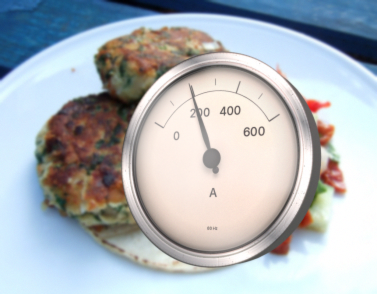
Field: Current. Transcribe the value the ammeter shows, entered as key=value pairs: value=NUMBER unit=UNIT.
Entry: value=200 unit=A
